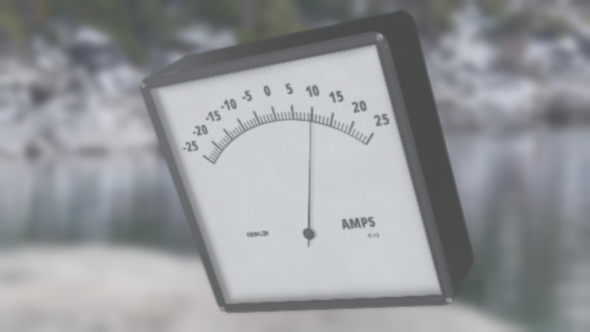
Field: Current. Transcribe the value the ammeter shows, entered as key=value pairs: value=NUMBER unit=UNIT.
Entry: value=10 unit=A
